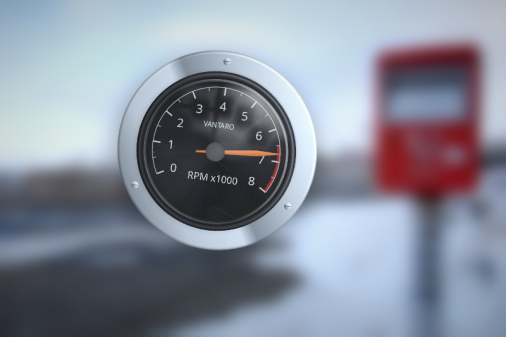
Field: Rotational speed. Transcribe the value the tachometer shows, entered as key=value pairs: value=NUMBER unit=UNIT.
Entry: value=6750 unit=rpm
